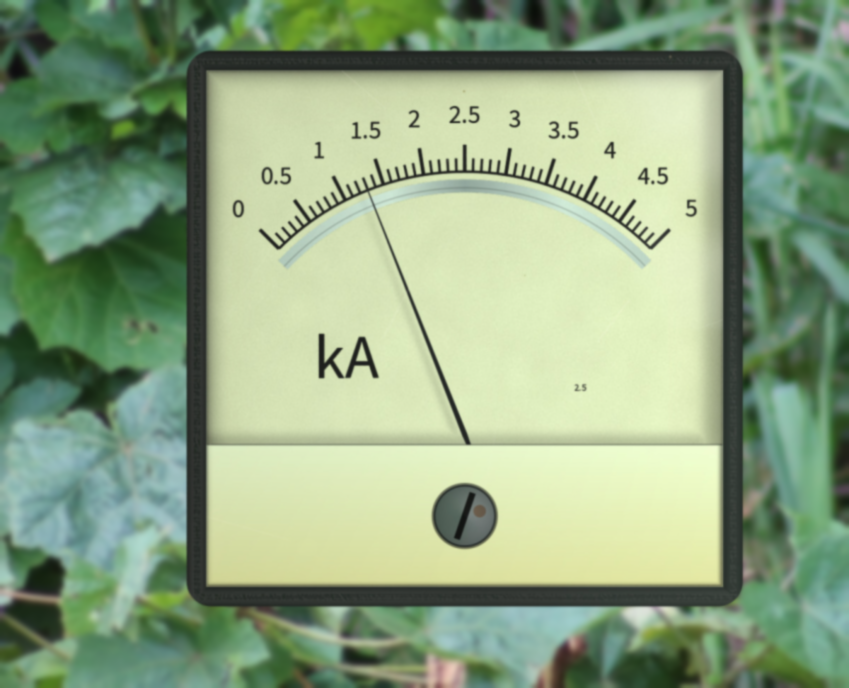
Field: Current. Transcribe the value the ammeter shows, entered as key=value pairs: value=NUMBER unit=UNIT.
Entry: value=1.3 unit=kA
